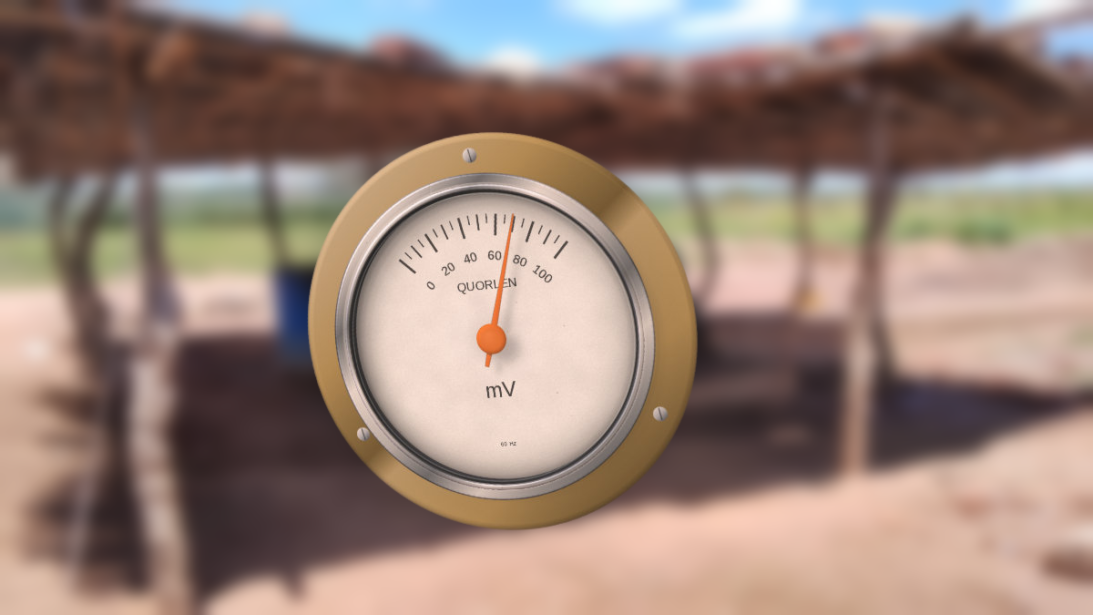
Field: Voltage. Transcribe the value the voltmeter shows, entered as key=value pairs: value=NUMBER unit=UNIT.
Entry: value=70 unit=mV
